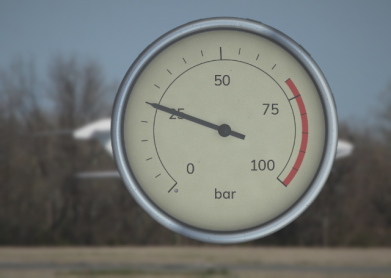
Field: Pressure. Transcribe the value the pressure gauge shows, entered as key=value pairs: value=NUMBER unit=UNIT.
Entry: value=25 unit=bar
